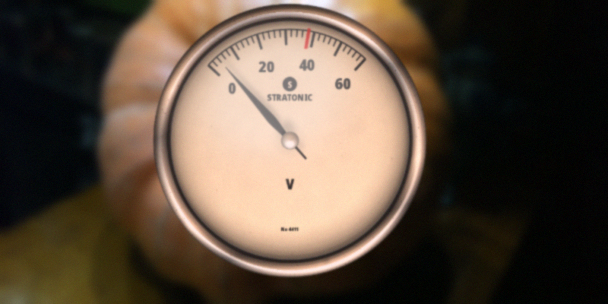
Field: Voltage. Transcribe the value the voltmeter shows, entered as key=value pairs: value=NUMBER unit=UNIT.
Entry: value=4 unit=V
